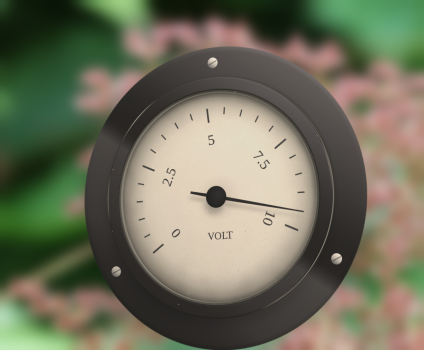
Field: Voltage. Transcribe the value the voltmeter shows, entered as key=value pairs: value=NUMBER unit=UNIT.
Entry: value=9.5 unit=V
